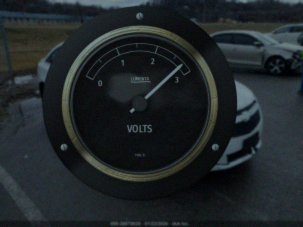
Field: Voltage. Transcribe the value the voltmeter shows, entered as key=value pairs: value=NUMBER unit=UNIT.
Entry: value=2.75 unit=V
